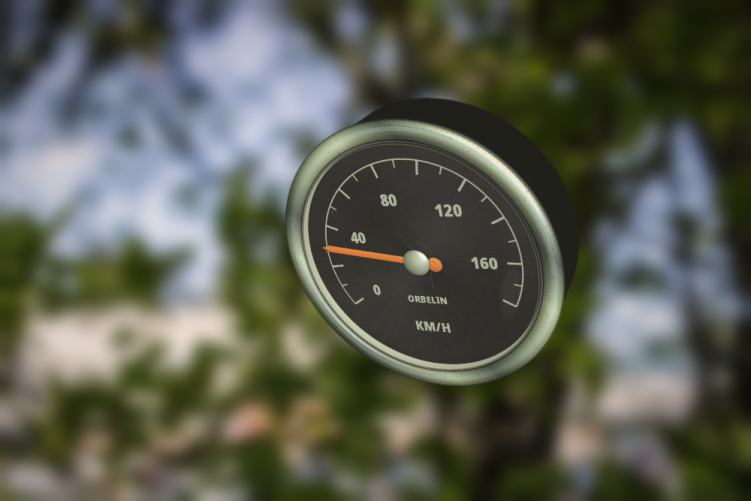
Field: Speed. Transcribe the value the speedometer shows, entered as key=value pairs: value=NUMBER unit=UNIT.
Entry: value=30 unit=km/h
